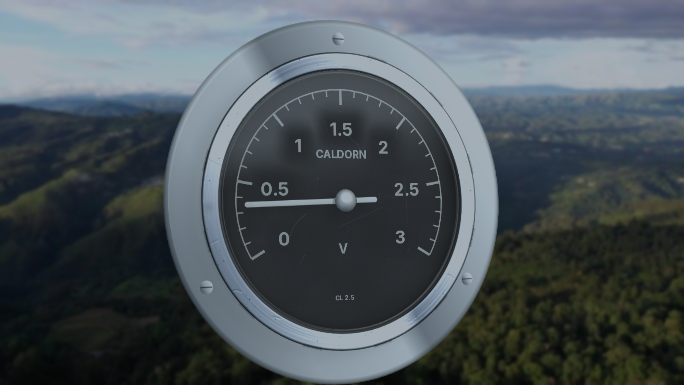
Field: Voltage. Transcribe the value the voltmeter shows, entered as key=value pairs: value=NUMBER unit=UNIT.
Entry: value=0.35 unit=V
